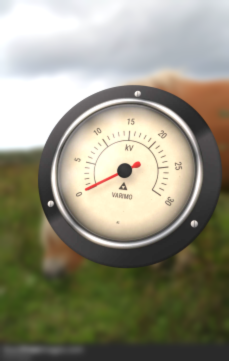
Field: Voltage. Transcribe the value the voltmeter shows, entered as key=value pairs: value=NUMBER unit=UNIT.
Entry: value=0 unit=kV
